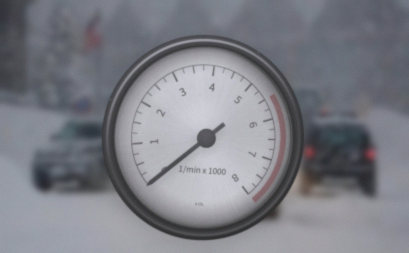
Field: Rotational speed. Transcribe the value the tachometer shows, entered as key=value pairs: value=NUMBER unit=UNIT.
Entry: value=0 unit=rpm
